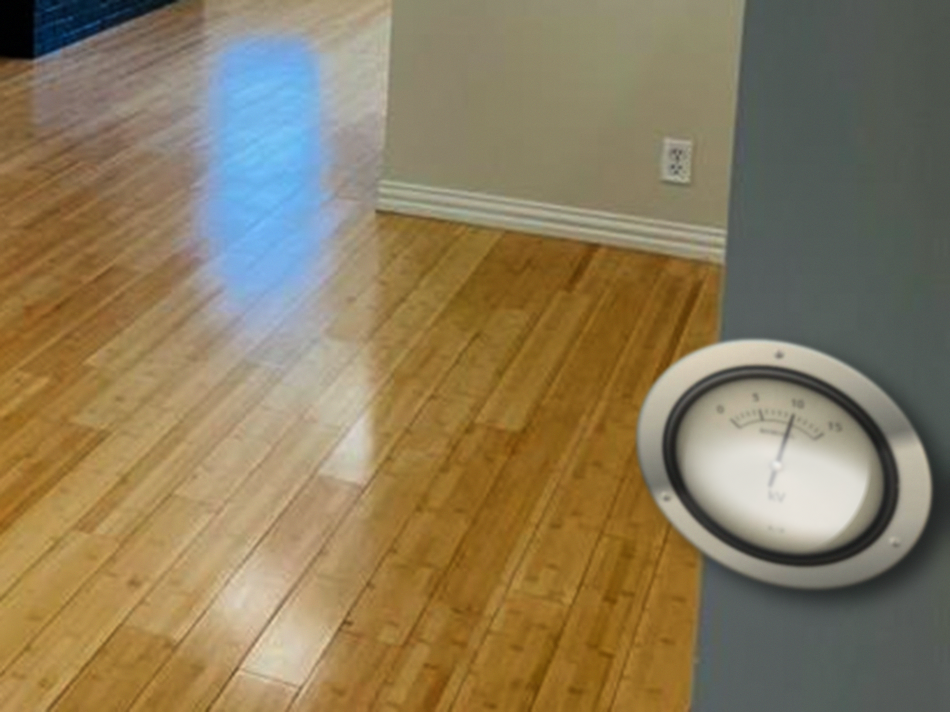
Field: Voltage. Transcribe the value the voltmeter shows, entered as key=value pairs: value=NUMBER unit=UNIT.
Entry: value=10 unit=kV
